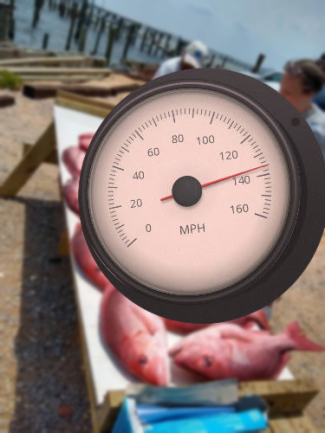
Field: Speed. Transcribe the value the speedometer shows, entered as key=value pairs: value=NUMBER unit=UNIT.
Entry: value=136 unit=mph
